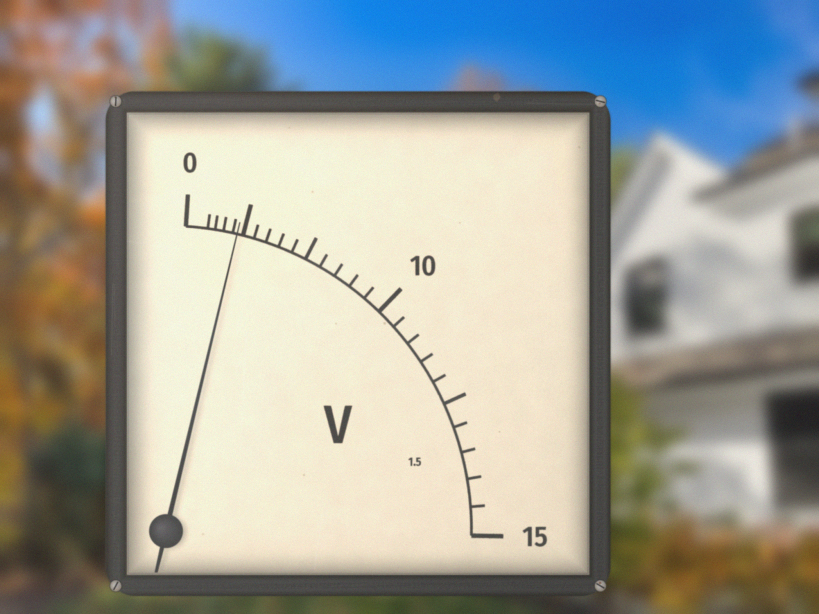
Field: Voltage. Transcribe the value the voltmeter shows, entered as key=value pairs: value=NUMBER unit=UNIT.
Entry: value=4.75 unit=V
